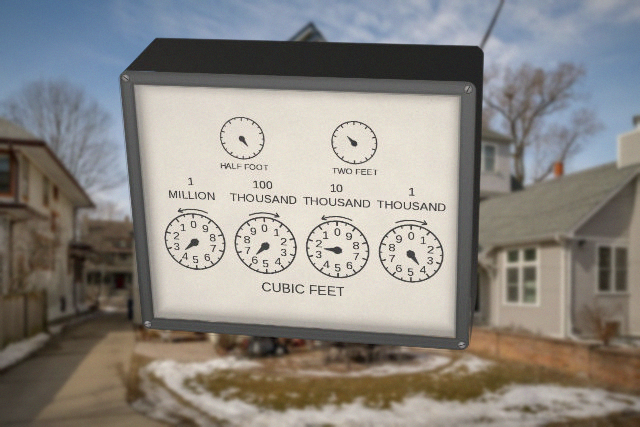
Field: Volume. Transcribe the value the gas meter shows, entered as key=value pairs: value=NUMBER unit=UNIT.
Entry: value=362400 unit=ft³
